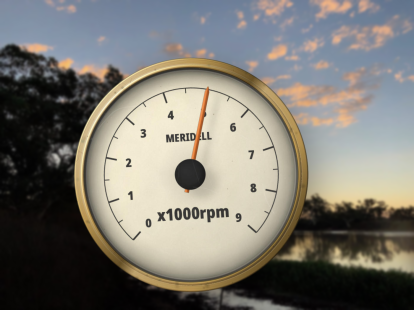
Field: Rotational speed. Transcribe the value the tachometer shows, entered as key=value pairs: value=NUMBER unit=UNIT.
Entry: value=5000 unit=rpm
